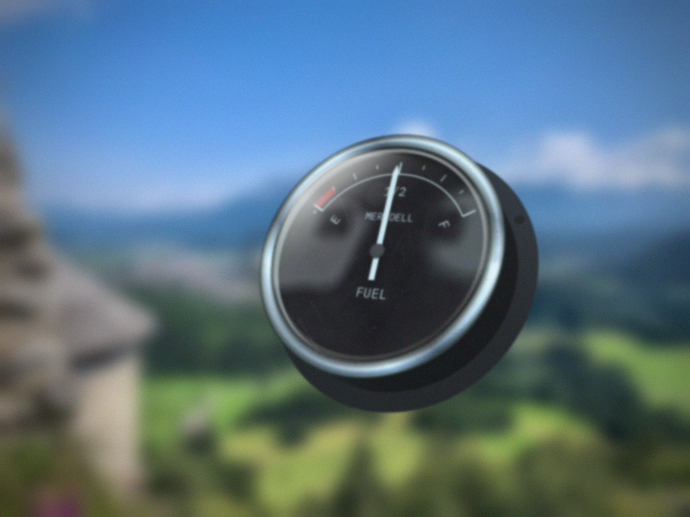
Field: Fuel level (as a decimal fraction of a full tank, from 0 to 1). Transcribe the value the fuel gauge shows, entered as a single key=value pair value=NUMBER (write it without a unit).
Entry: value=0.5
